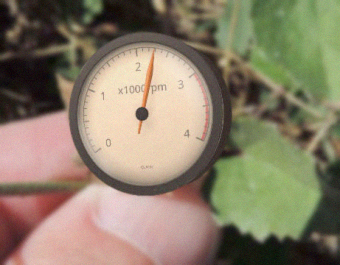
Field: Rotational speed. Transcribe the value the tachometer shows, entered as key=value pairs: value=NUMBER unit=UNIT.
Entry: value=2300 unit=rpm
